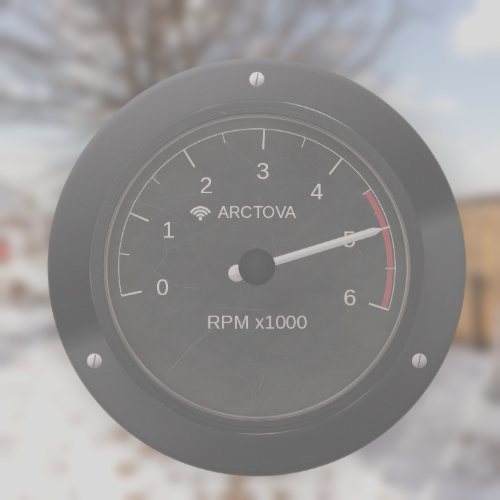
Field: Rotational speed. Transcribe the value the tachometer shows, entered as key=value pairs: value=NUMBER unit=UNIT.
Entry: value=5000 unit=rpm
